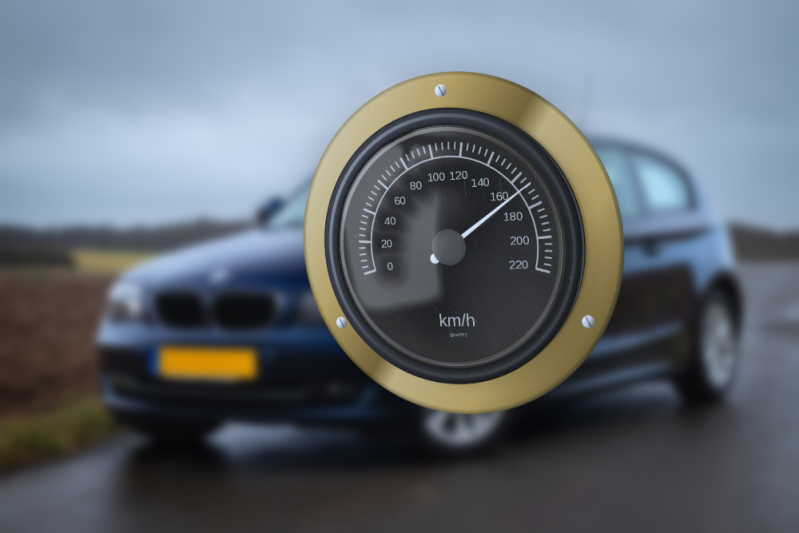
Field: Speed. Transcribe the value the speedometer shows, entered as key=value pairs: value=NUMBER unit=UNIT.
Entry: value=168 unit=km/h
